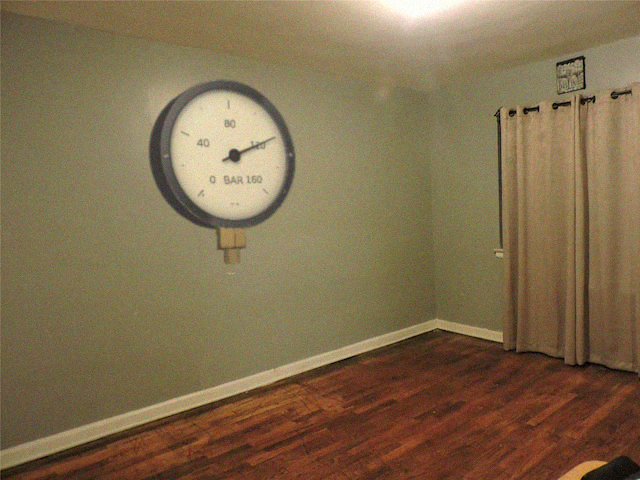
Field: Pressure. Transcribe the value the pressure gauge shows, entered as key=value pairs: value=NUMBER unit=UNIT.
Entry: value=120 unit=bar
